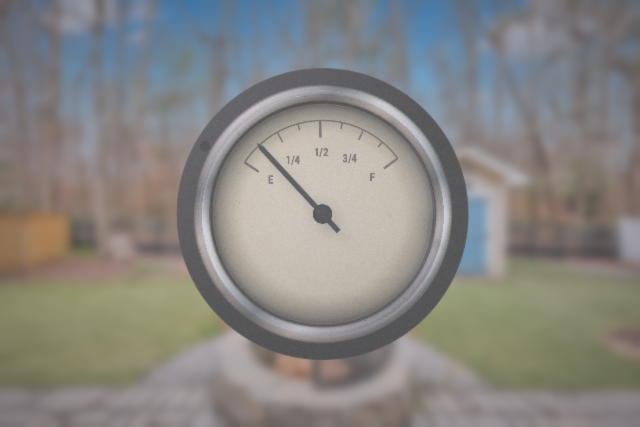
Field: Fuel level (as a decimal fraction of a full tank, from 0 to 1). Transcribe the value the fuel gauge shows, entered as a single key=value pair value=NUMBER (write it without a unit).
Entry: value=0.125
